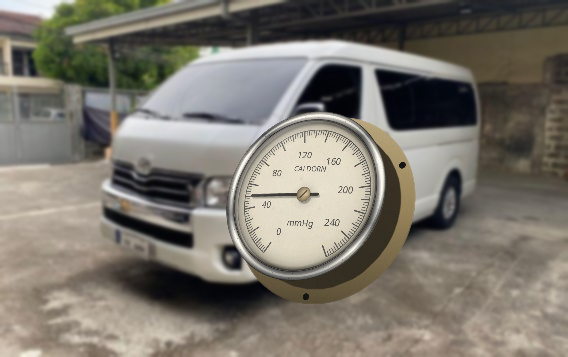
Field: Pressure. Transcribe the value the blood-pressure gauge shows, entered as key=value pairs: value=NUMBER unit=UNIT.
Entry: value=50 unit=mmHg
